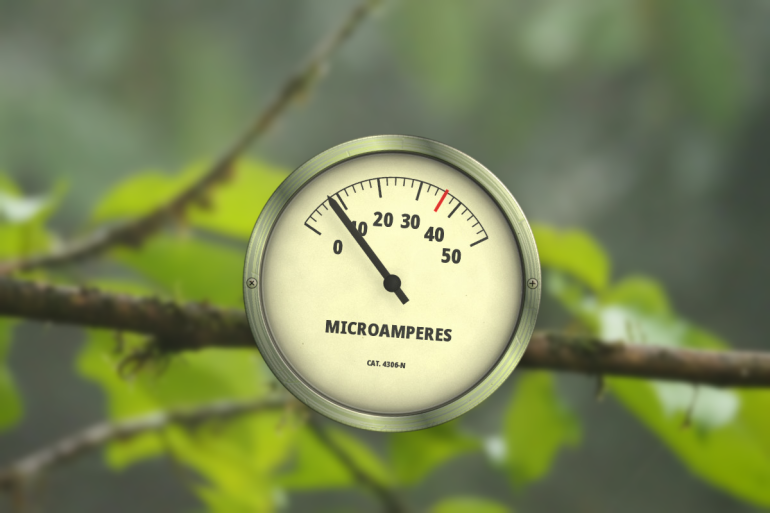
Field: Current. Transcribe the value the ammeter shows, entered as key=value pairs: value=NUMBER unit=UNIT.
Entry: value=8 unit=µA
